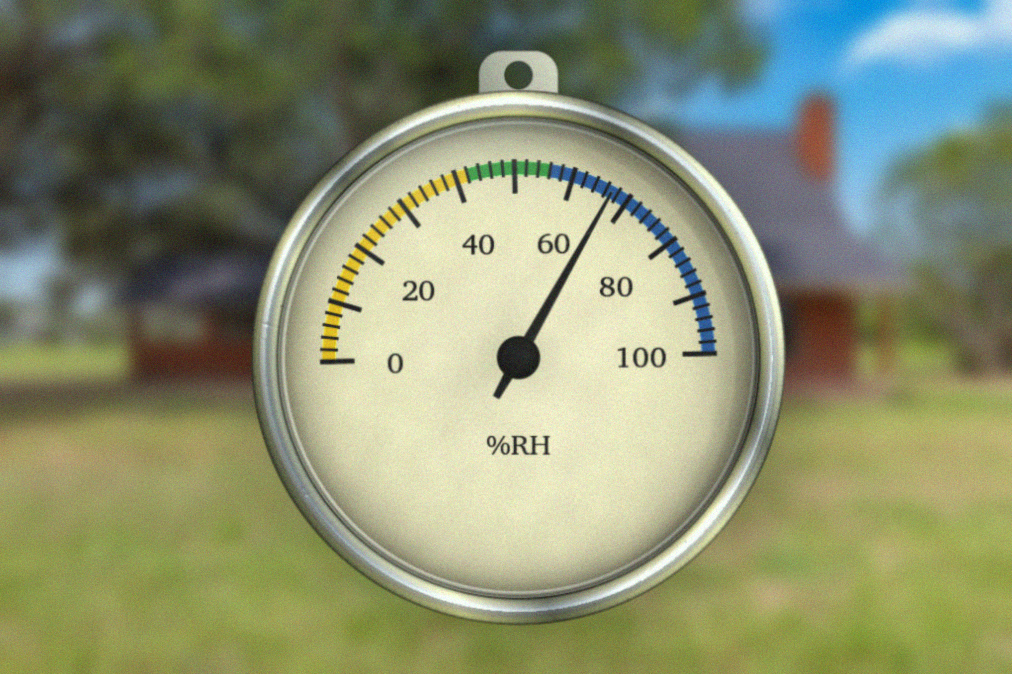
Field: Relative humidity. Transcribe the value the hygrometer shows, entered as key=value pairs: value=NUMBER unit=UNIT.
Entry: value=67 unit=%
